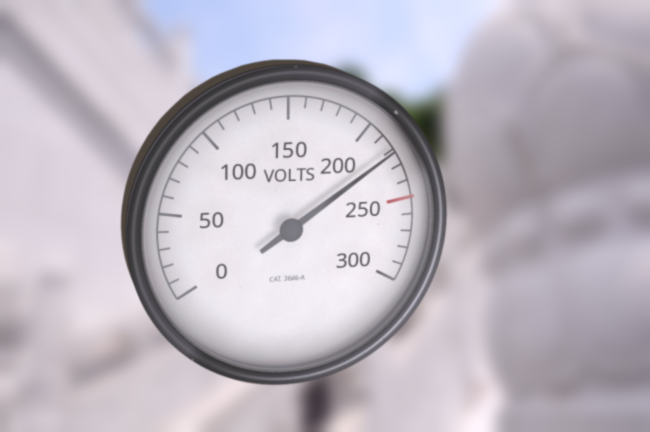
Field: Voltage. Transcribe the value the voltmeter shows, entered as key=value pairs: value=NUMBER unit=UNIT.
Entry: value=220 unit=V
